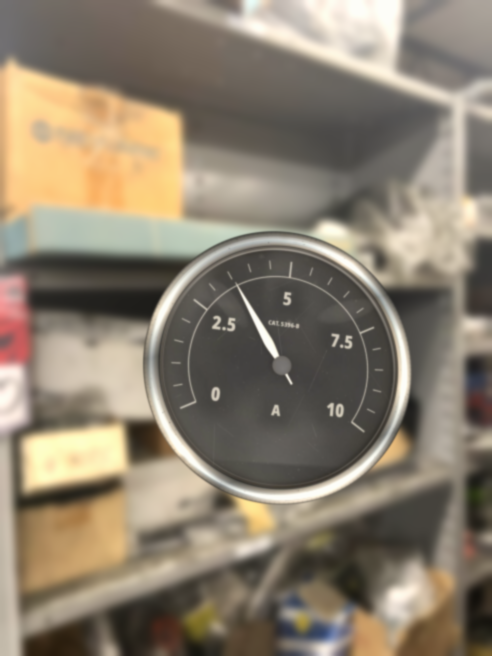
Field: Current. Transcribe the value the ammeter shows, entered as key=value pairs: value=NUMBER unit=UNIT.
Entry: value=3.5 unit=A
